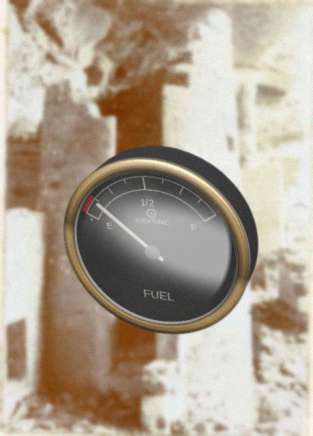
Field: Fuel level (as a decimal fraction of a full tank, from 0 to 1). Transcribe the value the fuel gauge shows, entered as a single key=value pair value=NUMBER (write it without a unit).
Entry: value=0.125
